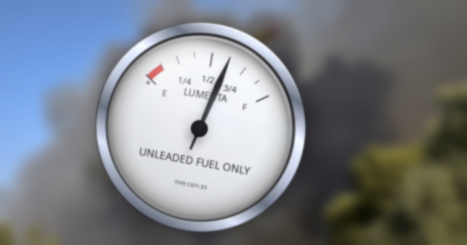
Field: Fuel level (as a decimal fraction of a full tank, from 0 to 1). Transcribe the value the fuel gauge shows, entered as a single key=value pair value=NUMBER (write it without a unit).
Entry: value=0.625
